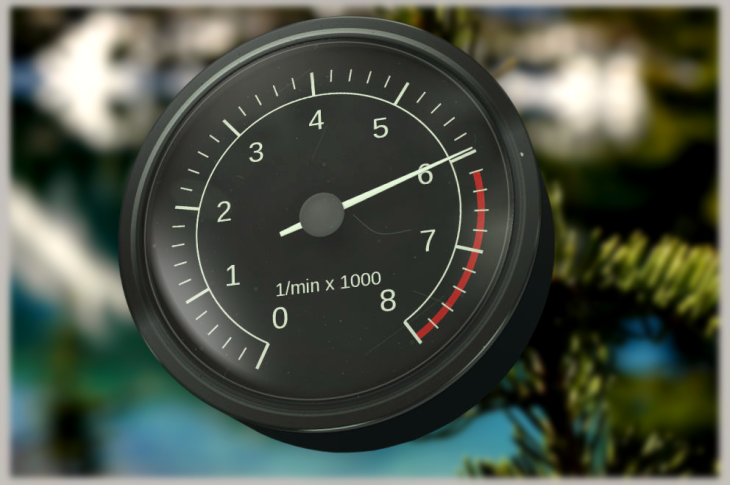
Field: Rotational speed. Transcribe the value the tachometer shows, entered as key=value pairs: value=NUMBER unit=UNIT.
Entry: value=6000 unit=rpm
